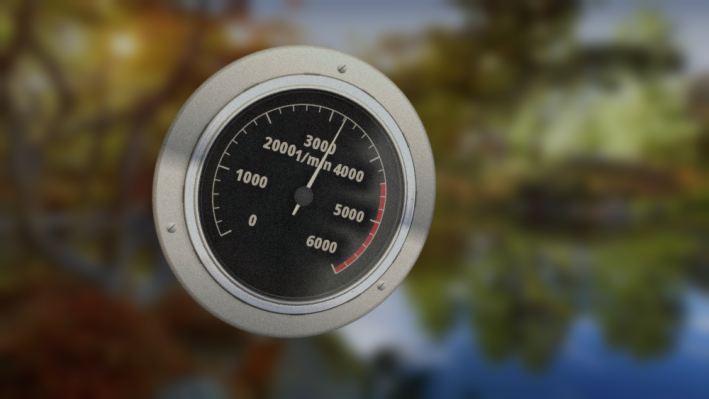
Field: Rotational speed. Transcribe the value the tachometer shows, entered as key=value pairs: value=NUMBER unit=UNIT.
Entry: value=3200 unit=rpm
